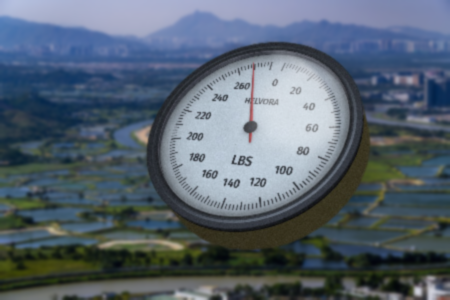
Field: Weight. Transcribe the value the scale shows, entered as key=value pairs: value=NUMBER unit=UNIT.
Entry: value=270 unit=lb
